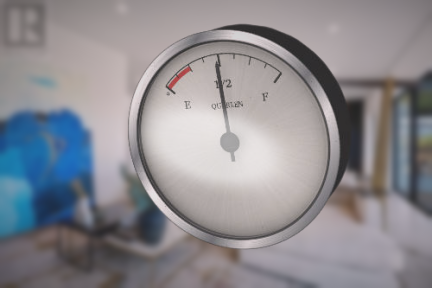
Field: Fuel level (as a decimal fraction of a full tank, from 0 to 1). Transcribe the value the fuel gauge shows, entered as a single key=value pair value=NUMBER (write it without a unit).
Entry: value=0.5
